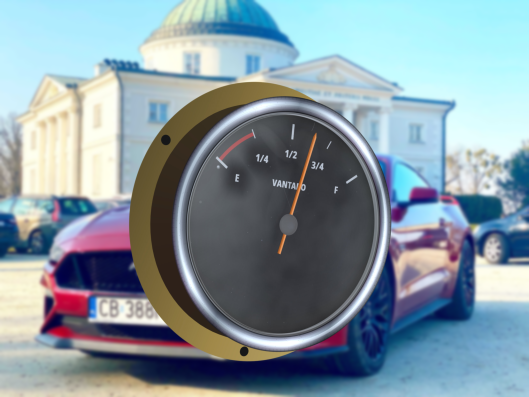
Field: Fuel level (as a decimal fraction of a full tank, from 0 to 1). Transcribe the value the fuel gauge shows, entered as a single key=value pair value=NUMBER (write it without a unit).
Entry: value=0.625
